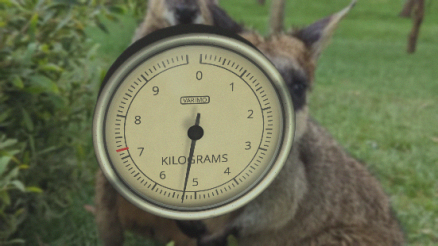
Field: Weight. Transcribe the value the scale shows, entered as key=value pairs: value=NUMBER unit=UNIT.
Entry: value=5.3 unit=kg
